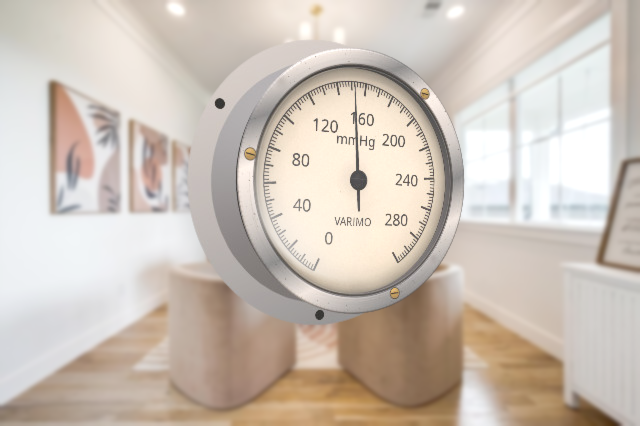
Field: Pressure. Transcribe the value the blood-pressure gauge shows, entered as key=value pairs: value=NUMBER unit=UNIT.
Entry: value=150 unit=mmHg
